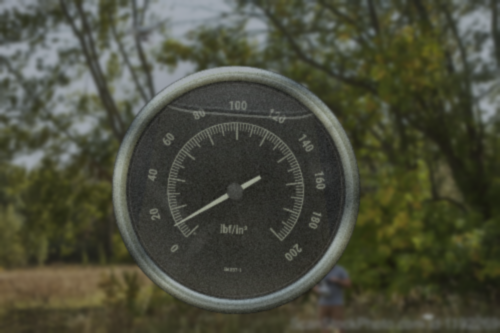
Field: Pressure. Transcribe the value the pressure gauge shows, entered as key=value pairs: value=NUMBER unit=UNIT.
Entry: value=10 unit=psi
